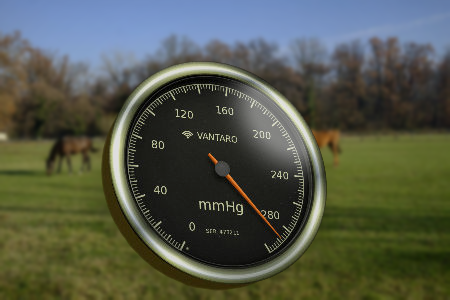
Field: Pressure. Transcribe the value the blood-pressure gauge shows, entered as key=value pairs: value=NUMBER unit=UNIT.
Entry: value=290 unit=mmHg
